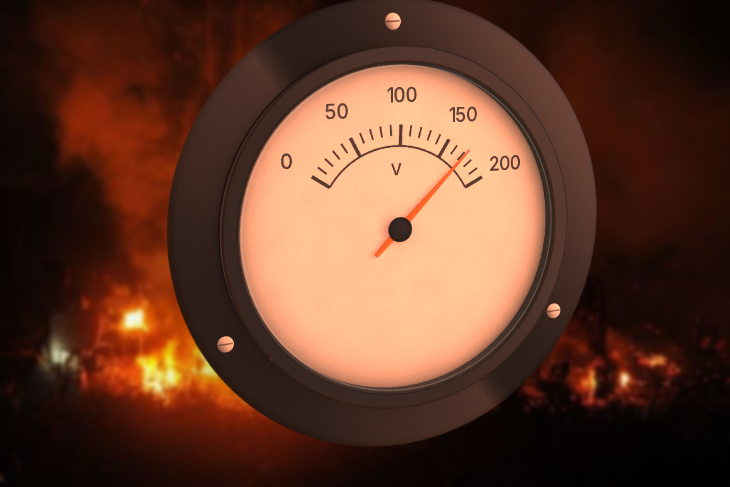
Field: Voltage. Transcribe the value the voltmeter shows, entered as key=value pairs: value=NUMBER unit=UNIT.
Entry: value=170 unit=V
